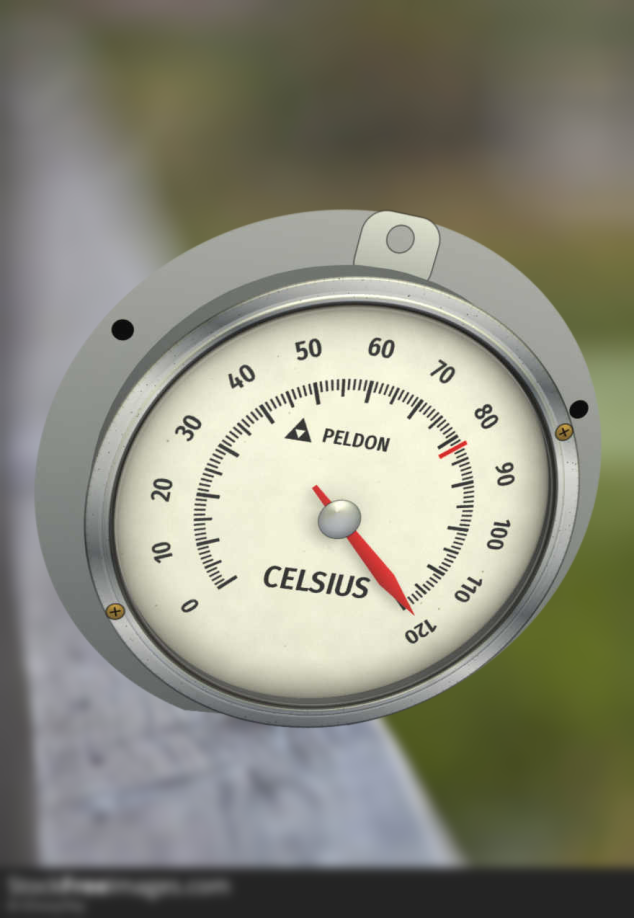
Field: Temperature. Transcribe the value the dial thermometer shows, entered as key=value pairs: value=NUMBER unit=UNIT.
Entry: value=119 unit=°C
